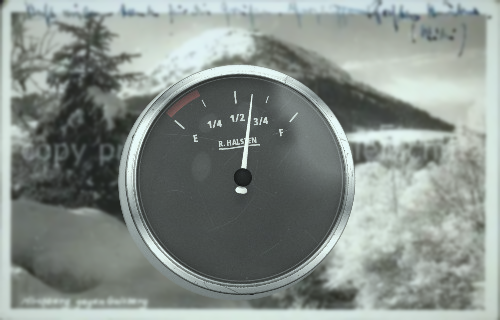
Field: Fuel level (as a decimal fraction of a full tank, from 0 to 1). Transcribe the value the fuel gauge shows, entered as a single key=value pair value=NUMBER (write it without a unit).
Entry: value=0.625
